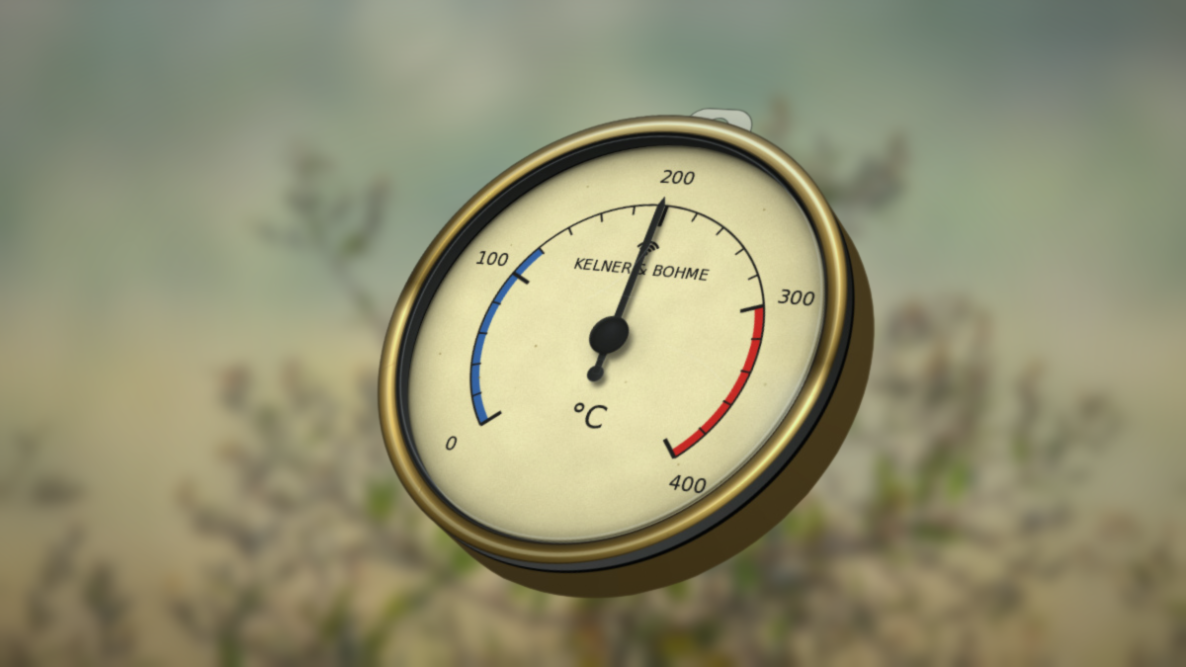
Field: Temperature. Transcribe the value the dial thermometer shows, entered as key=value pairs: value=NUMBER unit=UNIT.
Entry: value=200 unit=°C
